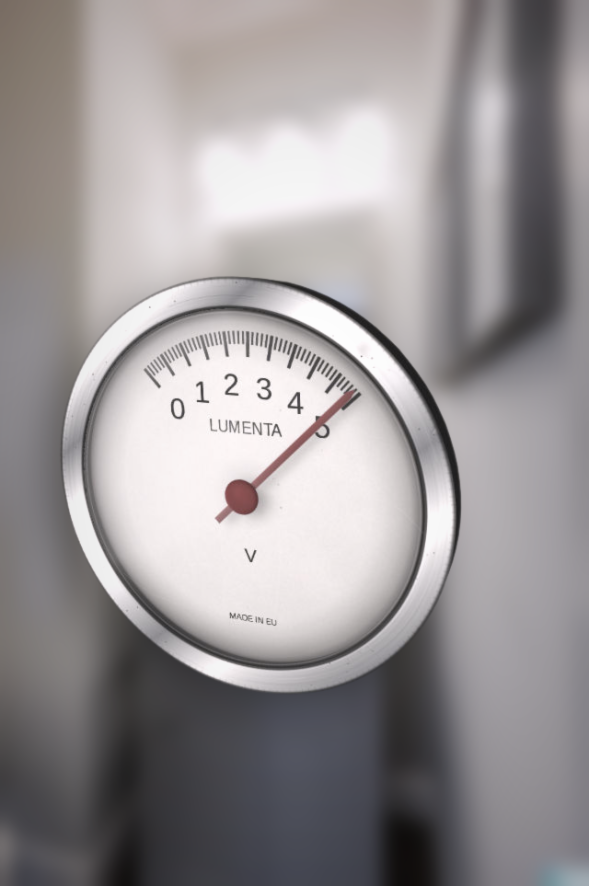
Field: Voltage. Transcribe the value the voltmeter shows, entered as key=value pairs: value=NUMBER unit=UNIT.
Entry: value=4.9 unit=V
